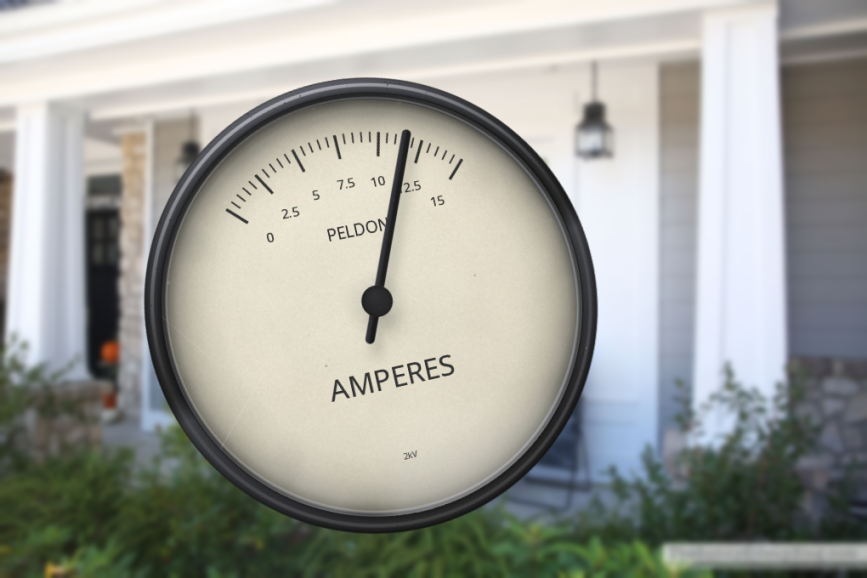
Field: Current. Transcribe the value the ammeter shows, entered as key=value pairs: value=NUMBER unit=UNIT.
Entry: value=11.5 unit=A
